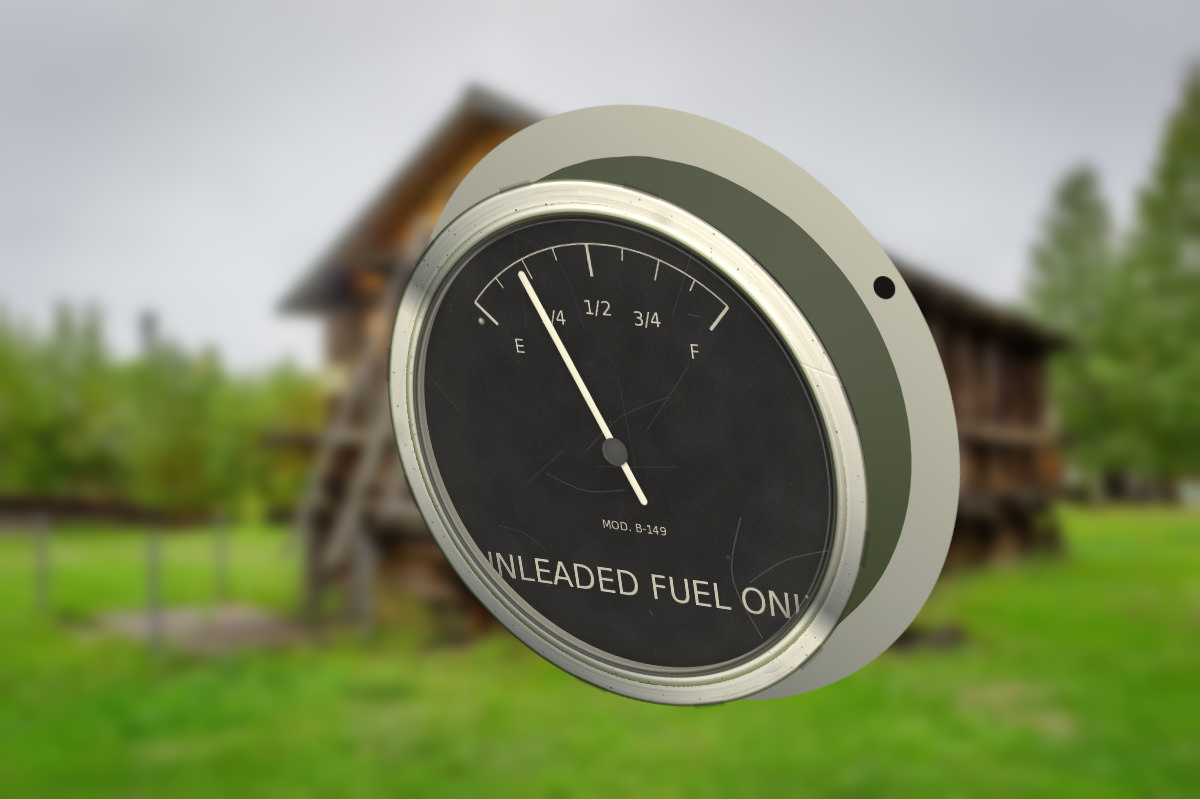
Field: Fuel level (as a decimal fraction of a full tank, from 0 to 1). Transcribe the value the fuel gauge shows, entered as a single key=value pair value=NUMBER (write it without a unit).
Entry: value=0.25
